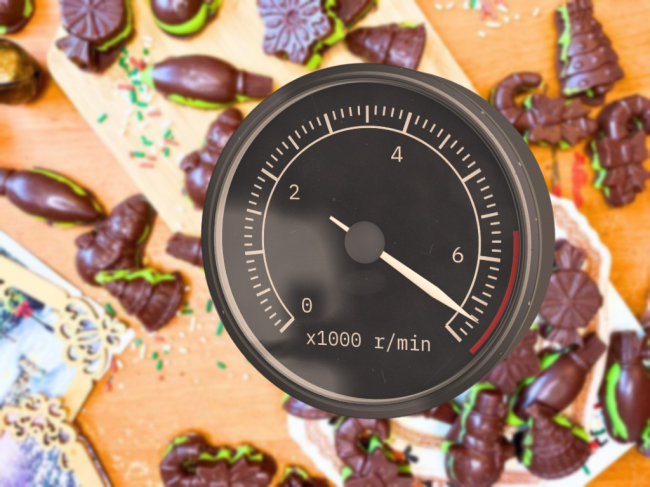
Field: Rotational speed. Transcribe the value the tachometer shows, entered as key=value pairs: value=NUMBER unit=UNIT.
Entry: value=6700 unit=rpm
